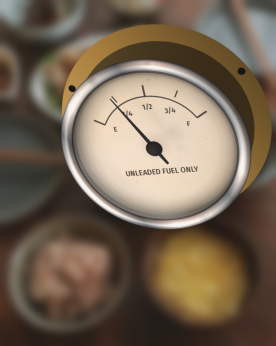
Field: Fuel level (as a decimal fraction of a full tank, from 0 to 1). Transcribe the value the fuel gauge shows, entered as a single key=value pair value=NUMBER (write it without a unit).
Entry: value=0.25
